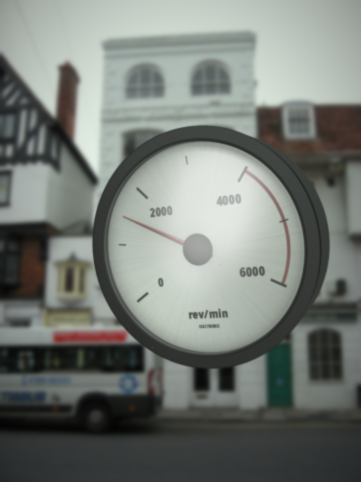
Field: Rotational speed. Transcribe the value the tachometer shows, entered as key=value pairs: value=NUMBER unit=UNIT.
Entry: value=1500 unit=rpm
